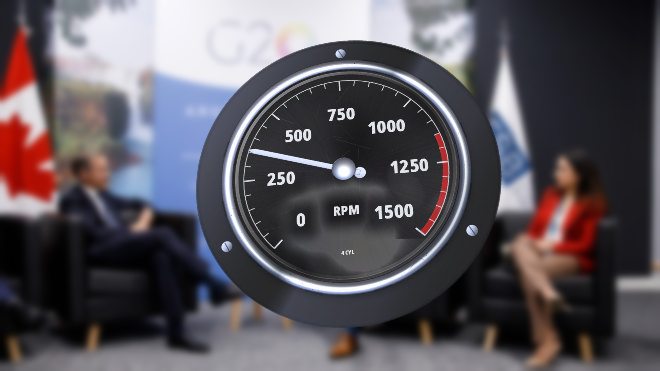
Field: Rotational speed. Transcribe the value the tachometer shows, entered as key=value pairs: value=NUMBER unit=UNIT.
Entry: value=350 unit=rpm
